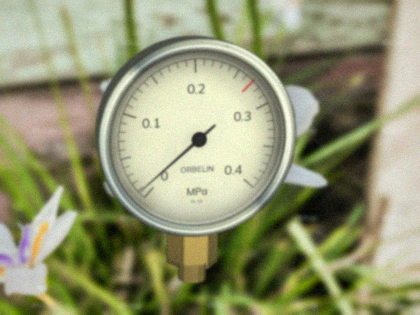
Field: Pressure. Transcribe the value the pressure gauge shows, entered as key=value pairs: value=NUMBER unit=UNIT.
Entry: value=0.01 unit=MPa
